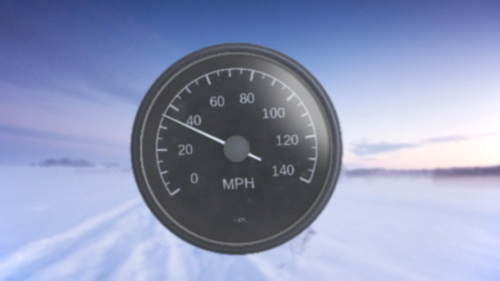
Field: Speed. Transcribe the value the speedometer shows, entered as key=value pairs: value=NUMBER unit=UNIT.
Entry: value=35 unit=mph
